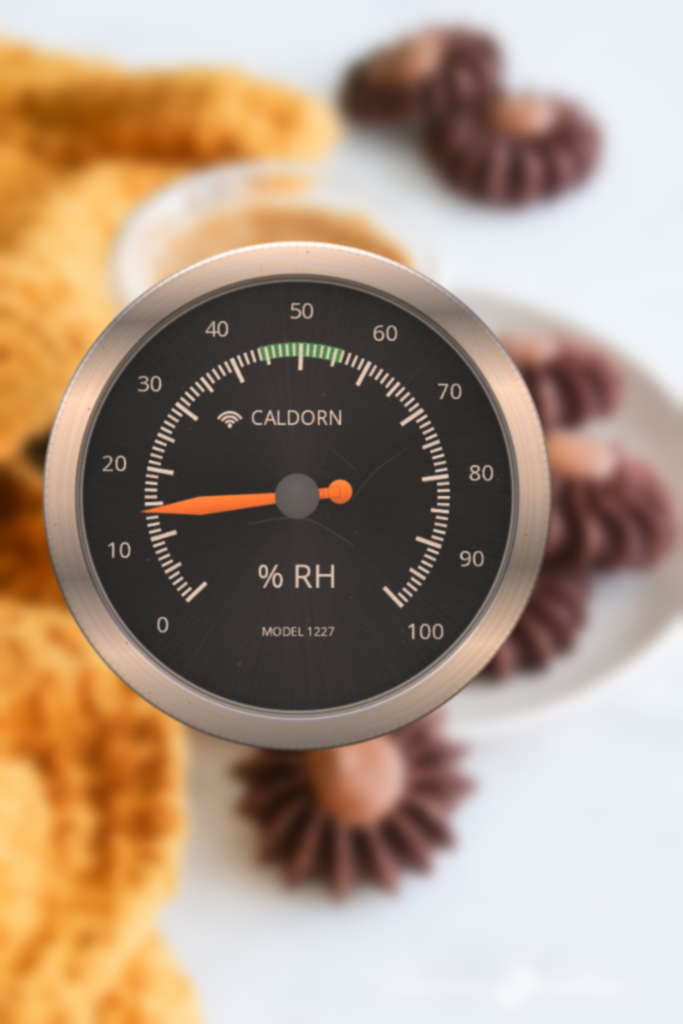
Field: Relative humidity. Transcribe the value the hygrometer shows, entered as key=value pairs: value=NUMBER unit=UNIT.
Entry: value=14 unit=%
